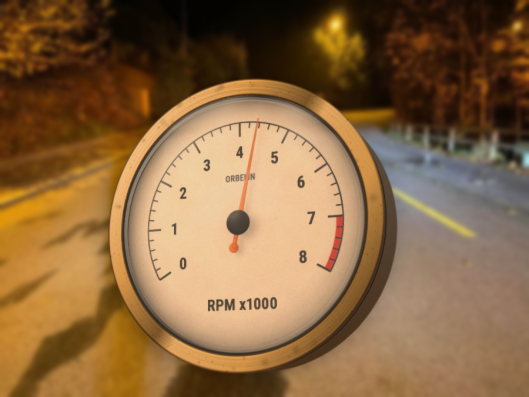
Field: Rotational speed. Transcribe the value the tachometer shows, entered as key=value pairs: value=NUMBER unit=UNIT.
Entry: value=4400 unit=rpm
